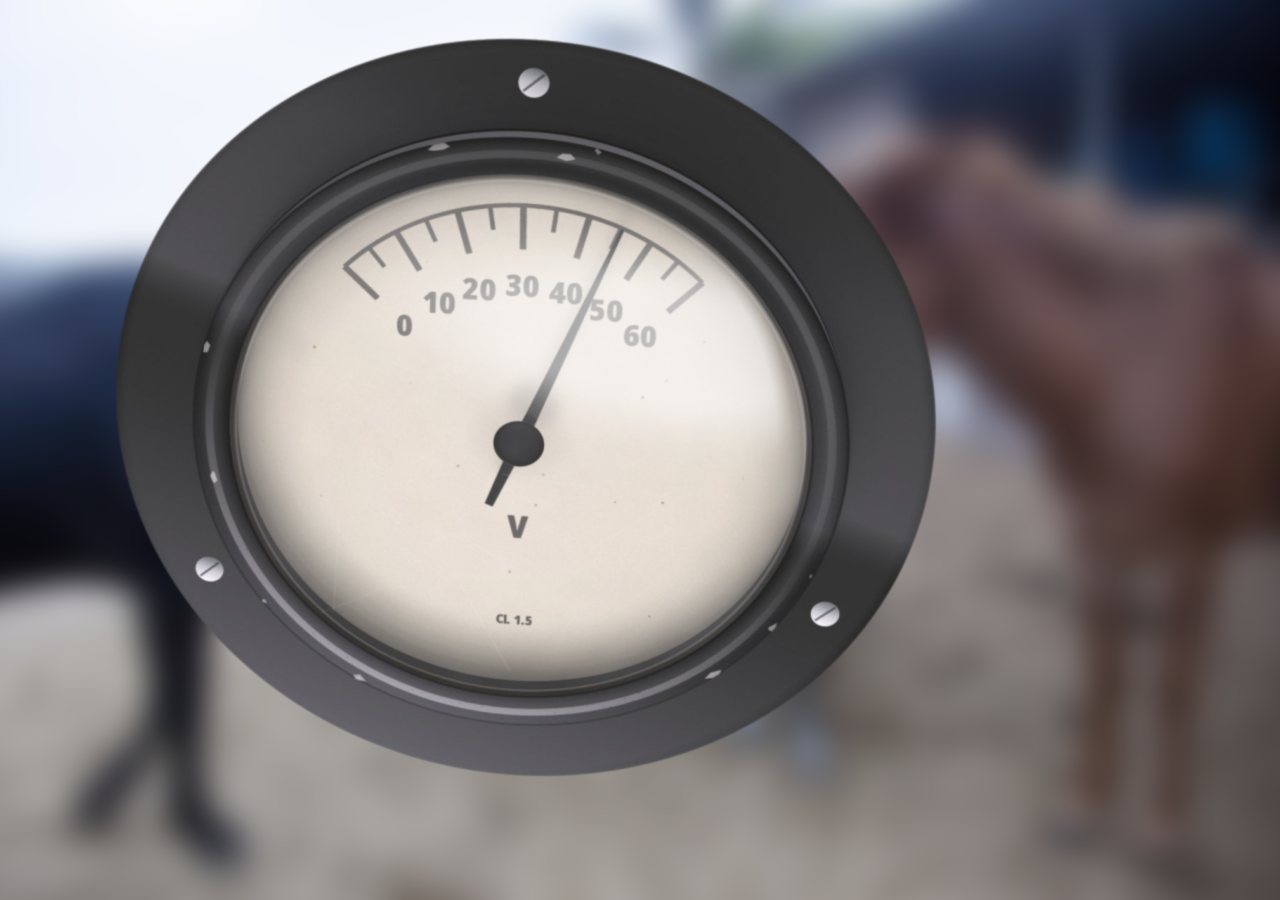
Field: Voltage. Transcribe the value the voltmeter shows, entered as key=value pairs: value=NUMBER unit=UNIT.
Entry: value=45 unit=V
